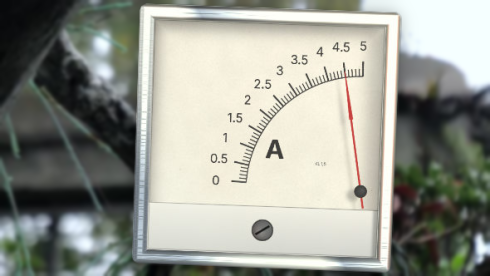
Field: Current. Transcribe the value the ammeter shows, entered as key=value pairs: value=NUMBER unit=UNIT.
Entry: value=4.5 unit=A
